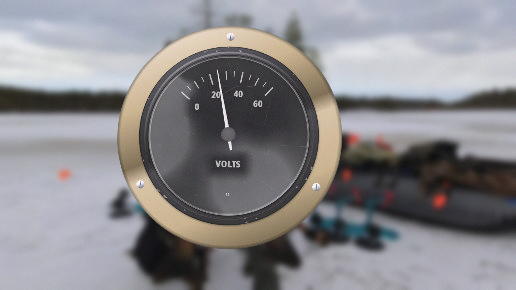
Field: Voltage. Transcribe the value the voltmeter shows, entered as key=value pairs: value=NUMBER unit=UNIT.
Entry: value=25 unit=V
